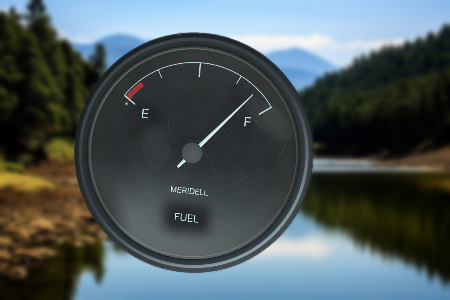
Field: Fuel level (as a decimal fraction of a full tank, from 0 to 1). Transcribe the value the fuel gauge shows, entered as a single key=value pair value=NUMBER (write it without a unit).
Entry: value=0.875
